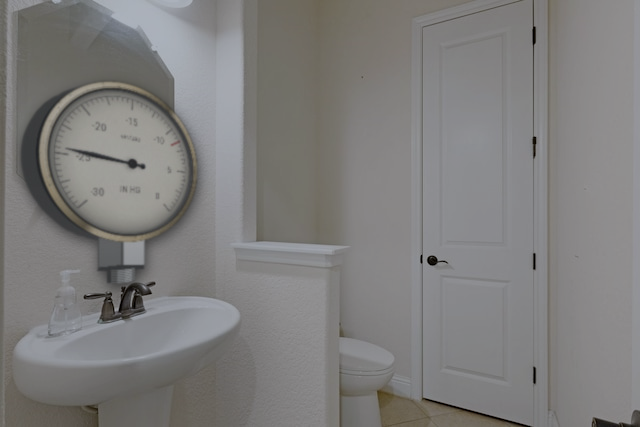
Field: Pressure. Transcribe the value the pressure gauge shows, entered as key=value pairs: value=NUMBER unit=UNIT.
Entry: value=-24.5 unit=inHg
